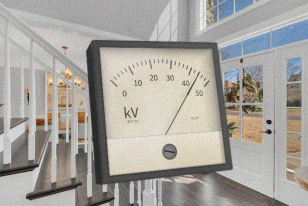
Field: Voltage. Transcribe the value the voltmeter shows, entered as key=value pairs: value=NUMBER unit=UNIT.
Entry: value=44 unit=kV
